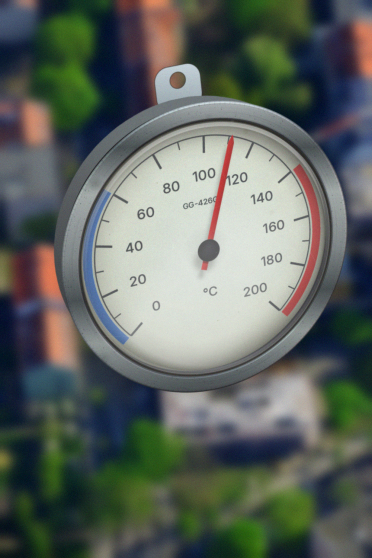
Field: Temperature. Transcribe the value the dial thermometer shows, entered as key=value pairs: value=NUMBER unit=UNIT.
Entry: value=110 unit=°C
